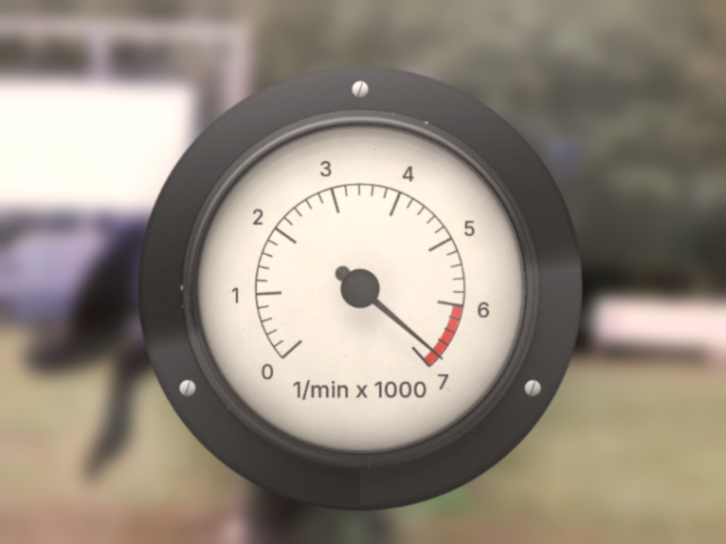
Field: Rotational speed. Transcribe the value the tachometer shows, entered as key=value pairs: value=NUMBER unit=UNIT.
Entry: value=6800 unit=rpm
